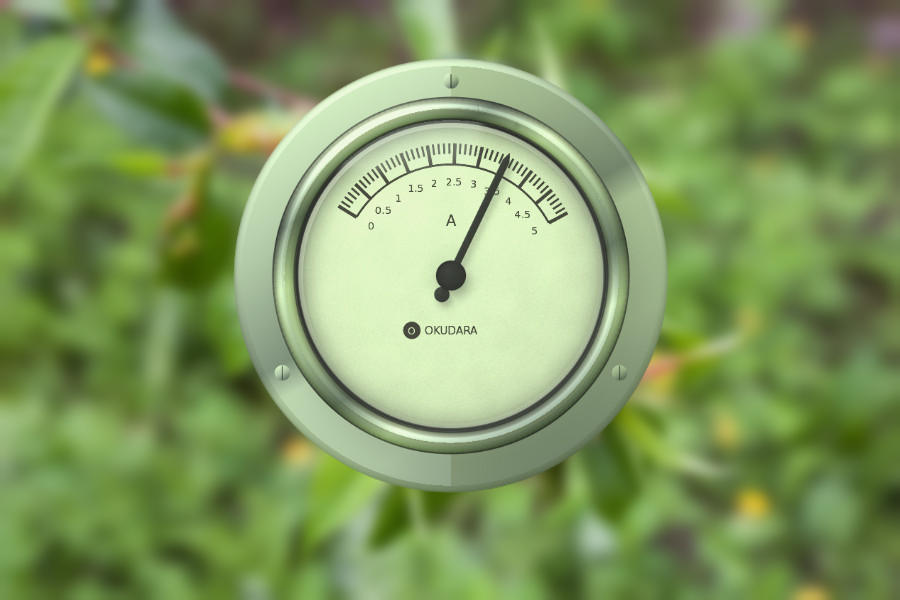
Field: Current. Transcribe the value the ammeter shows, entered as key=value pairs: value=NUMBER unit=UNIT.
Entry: value=3.5 unit=A
